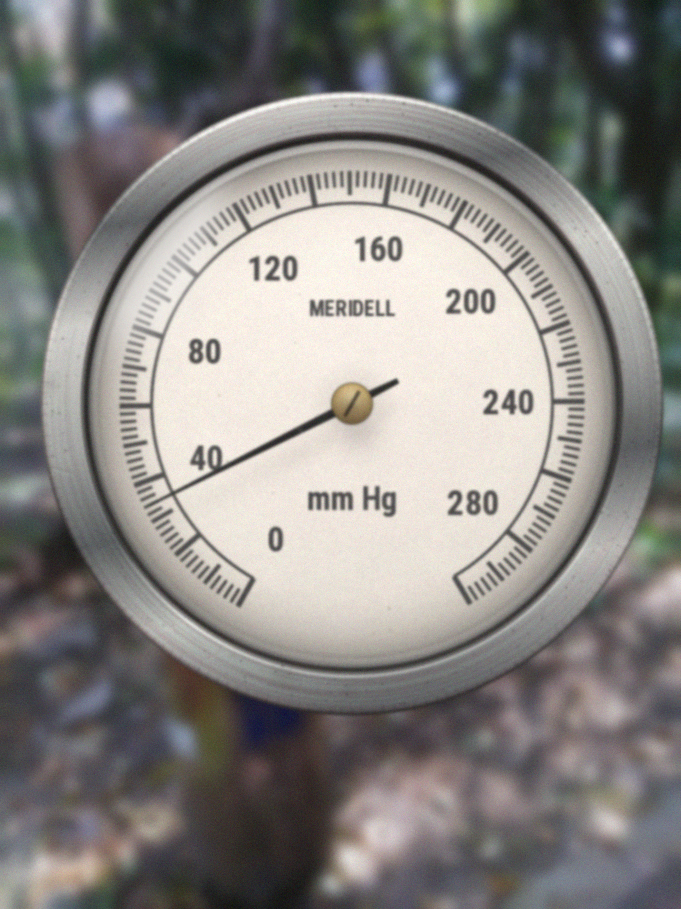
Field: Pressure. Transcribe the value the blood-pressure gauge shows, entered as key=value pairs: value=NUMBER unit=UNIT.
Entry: value=34 unit=mmHg
